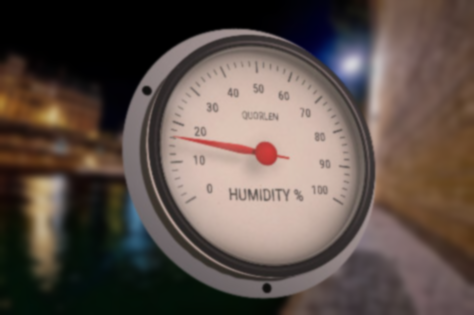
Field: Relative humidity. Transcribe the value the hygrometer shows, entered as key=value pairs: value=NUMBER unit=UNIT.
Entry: value=16 unit=%
